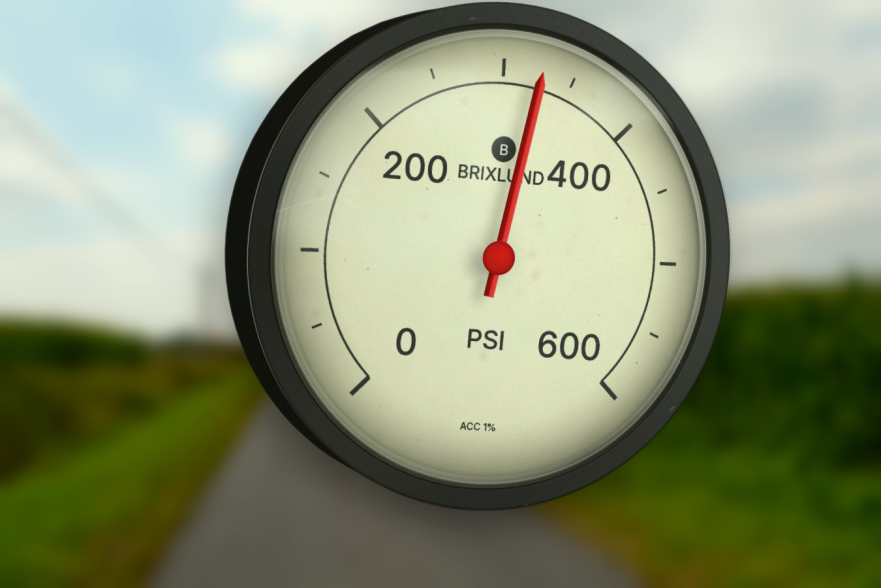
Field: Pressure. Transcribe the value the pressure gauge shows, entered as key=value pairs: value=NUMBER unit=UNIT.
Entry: value=325 unit=psi
